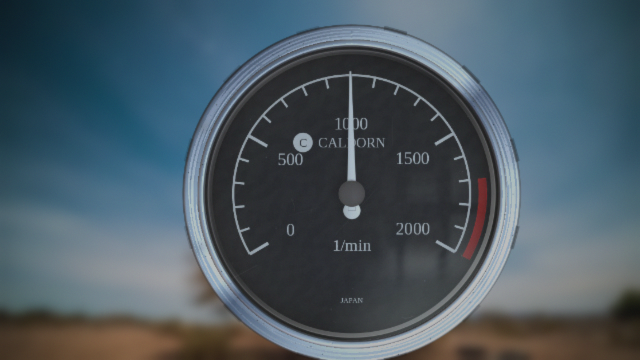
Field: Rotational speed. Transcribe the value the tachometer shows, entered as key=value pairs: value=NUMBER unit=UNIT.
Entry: value=1000 unit=rpm
